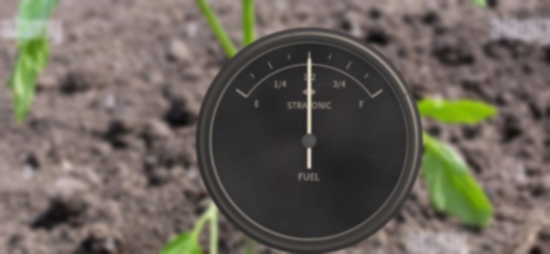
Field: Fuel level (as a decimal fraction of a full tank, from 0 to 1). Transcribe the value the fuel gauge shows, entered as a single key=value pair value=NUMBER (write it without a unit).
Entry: value=0.5
